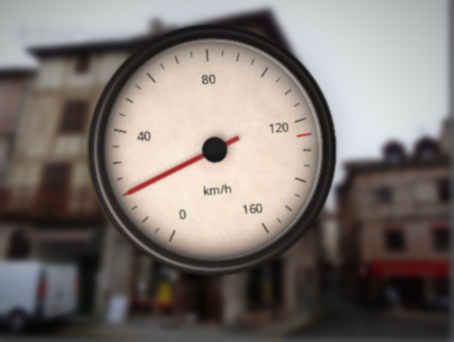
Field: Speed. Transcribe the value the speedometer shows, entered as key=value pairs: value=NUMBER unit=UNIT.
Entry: value=20 unit=km/h
